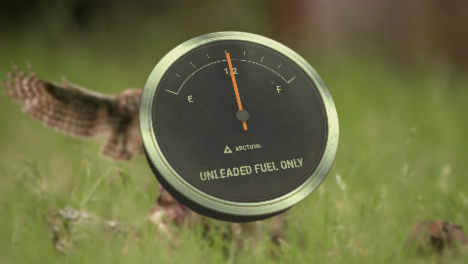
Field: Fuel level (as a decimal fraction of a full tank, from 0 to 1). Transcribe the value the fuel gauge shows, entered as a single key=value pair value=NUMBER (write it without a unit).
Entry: value=0.5
